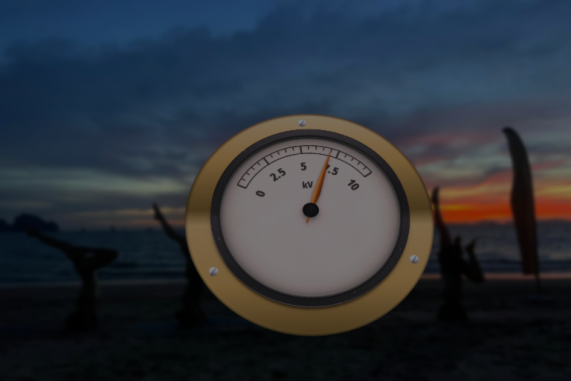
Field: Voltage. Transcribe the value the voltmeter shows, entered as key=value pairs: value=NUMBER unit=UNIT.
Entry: value=7 unit=kV
